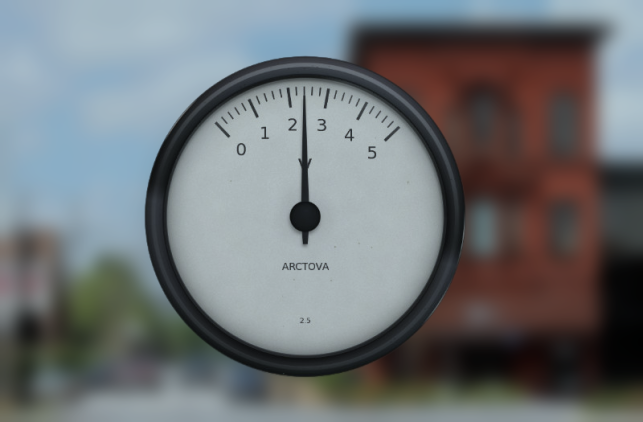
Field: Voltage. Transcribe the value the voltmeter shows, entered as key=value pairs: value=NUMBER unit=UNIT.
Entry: value=2.4 unit=V
